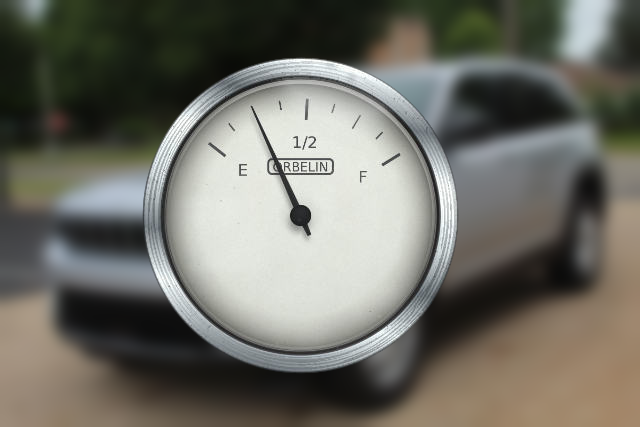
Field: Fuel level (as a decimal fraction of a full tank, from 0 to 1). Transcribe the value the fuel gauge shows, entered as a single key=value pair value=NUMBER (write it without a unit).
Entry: value=0.25
